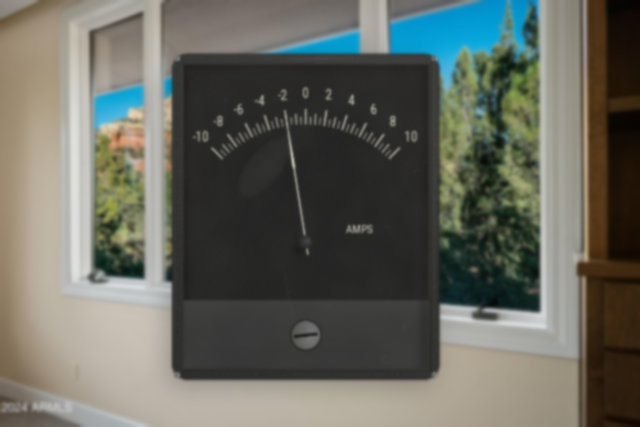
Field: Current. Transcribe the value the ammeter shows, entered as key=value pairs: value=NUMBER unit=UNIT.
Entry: value=-2 unit=A
